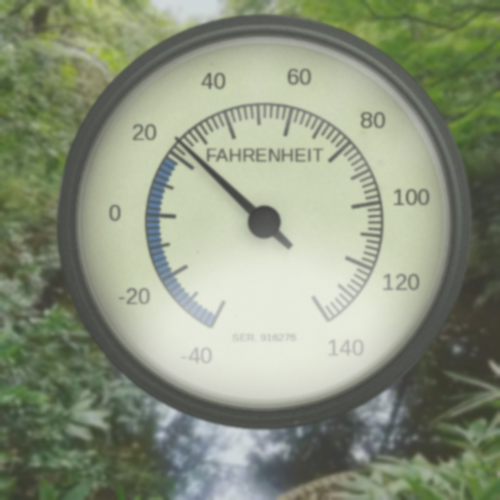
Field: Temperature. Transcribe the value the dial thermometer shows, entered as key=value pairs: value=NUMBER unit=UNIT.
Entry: value=24 unit=°F
